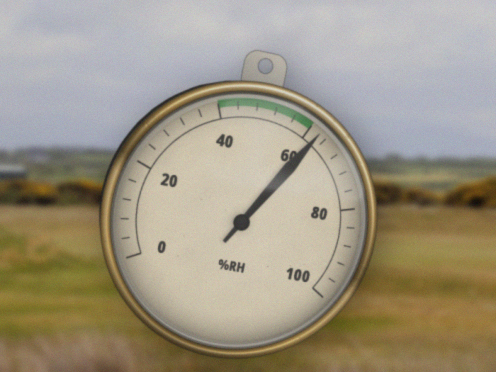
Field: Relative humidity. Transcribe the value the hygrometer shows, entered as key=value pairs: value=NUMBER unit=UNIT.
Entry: value=62 unit=%
